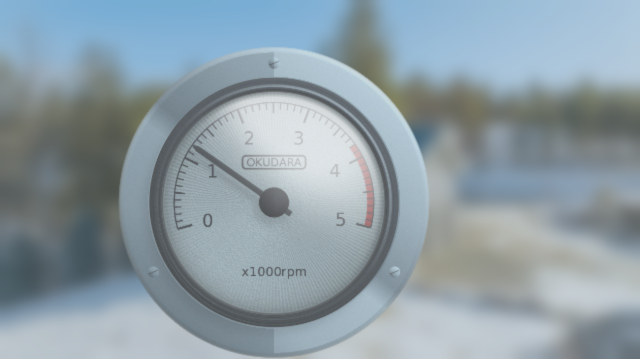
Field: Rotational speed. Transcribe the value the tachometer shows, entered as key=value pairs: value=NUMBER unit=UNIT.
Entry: value=1200 unit=rpm
